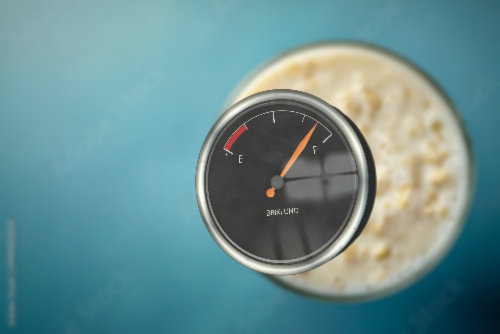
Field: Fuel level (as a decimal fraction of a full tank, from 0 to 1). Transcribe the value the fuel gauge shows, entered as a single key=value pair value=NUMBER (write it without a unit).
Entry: value=0.875
